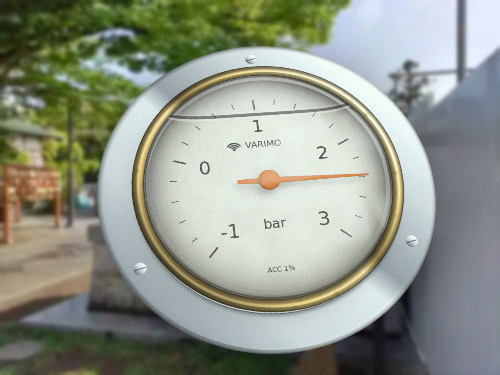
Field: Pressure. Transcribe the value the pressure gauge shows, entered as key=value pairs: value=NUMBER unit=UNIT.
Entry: value=2.4 unit=bar
